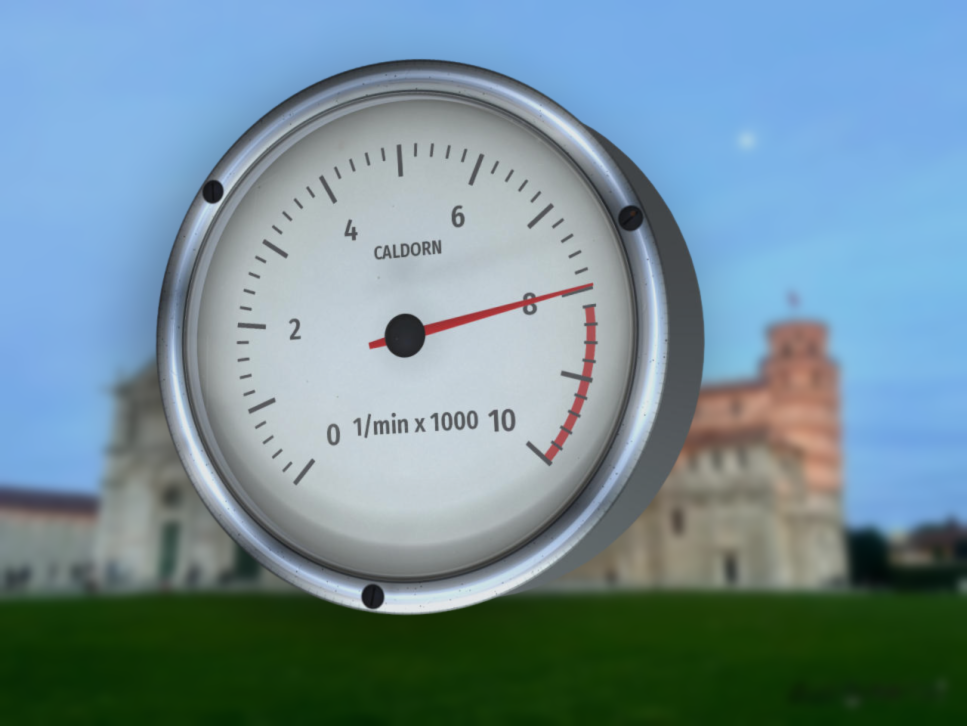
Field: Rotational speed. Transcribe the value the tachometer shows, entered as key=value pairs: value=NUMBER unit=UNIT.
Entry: value=8000 unit=rpm
